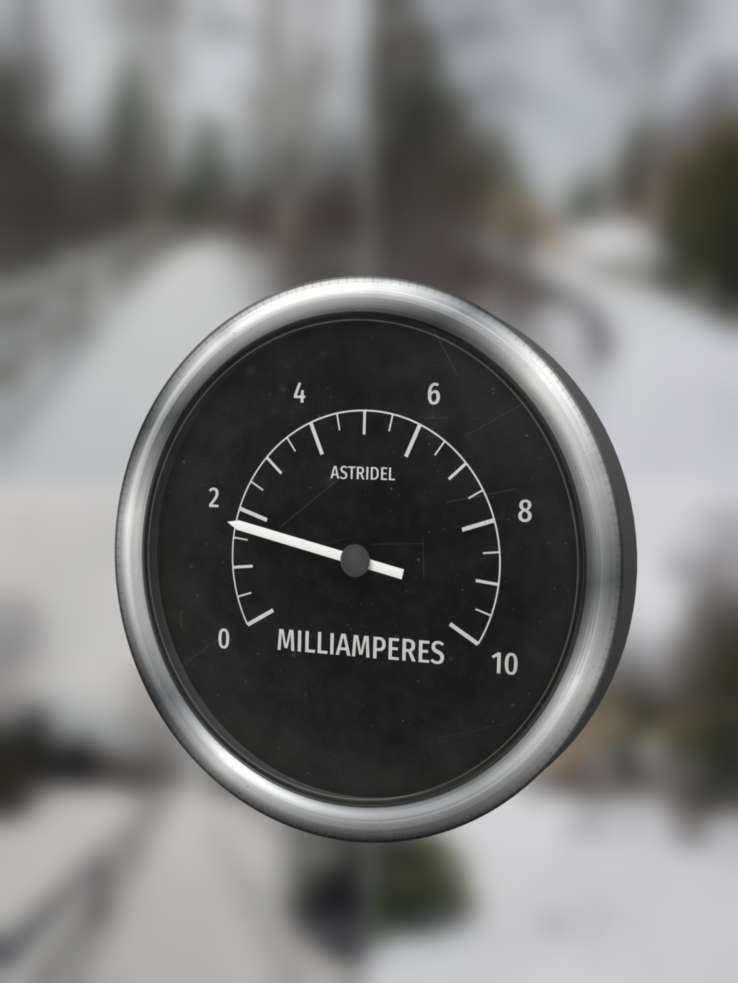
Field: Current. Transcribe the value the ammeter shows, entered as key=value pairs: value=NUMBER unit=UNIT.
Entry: value=1.75 unit=mA
